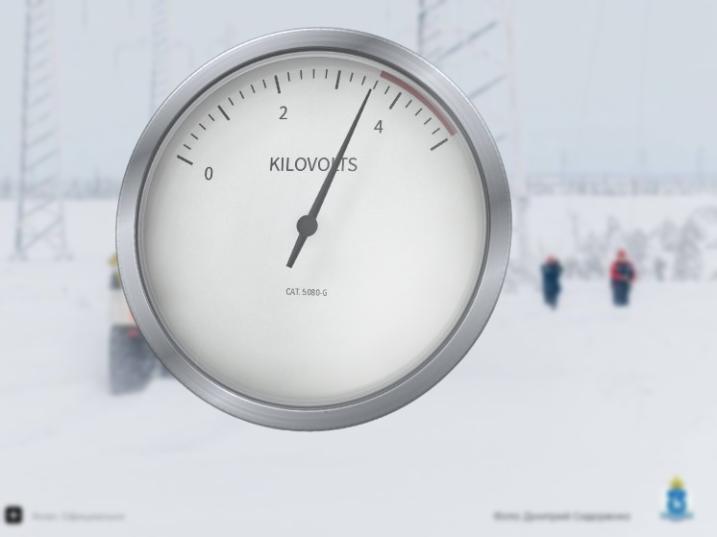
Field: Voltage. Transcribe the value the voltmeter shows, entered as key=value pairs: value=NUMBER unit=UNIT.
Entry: value=3.6 unit=kV
